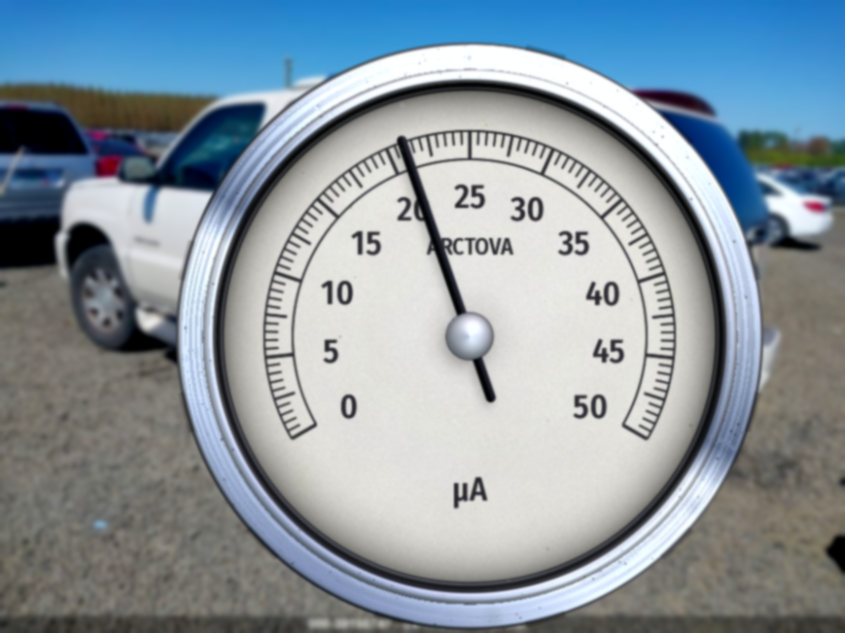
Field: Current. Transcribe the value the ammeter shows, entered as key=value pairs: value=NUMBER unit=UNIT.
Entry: value=21 unit=µA
